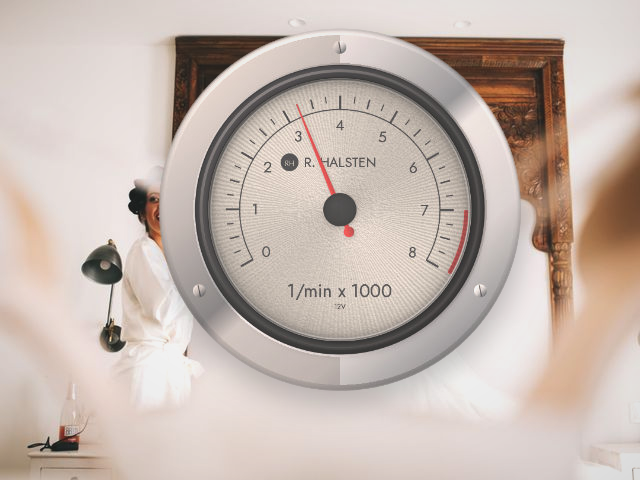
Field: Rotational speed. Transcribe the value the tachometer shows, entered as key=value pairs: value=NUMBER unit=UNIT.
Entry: value=3250 unit=rpm
